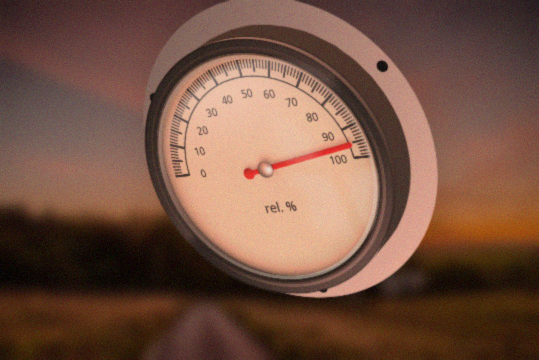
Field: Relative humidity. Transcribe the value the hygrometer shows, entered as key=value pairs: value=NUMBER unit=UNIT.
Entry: value=95 unit=%
